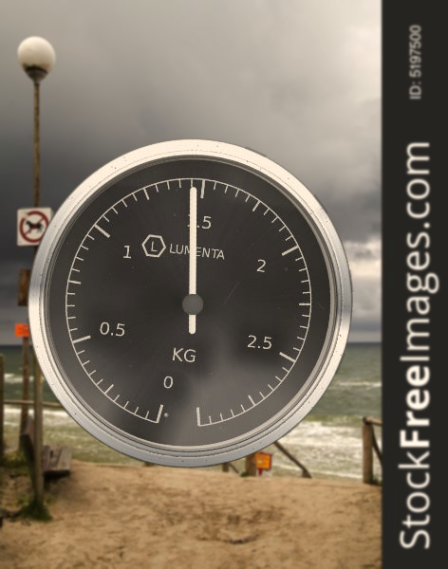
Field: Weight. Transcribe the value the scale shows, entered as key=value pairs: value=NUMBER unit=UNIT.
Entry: value=1.45 unit=kg
